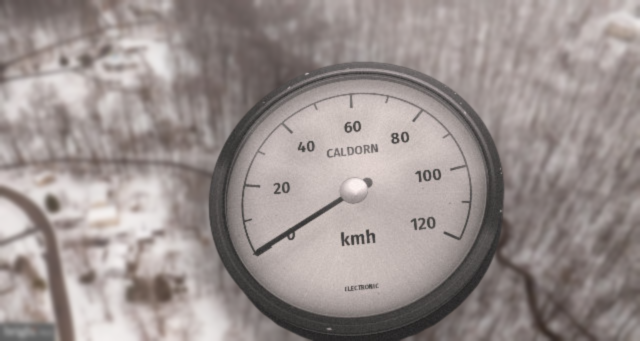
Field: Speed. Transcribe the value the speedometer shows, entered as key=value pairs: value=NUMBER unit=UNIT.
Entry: value=0 unit=km/h
